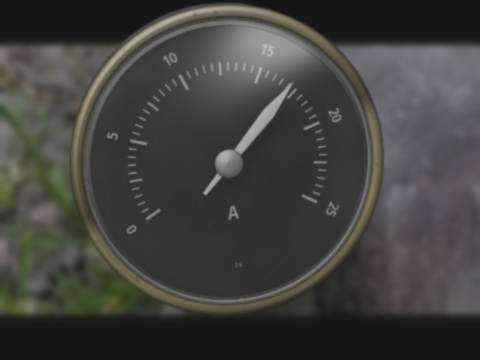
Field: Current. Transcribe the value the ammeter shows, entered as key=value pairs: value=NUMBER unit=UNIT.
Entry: value=17 unit=A
